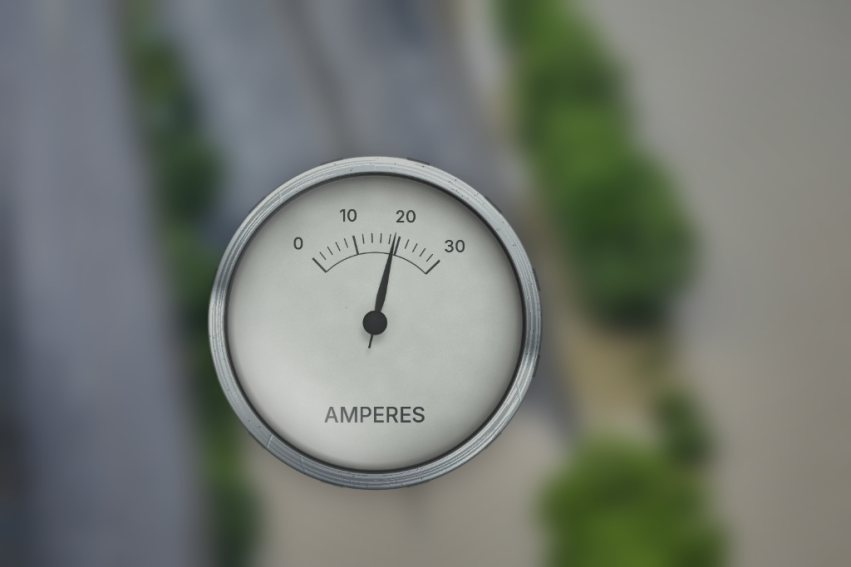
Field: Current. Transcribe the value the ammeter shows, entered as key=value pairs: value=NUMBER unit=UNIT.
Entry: value=19 unit=A
